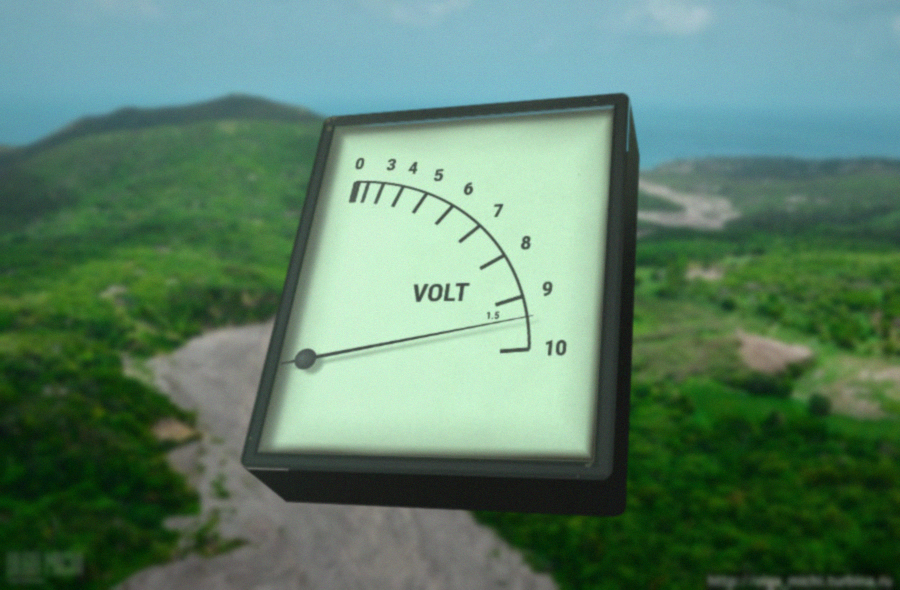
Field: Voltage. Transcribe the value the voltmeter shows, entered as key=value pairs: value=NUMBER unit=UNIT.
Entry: value=9.5 unit=V
